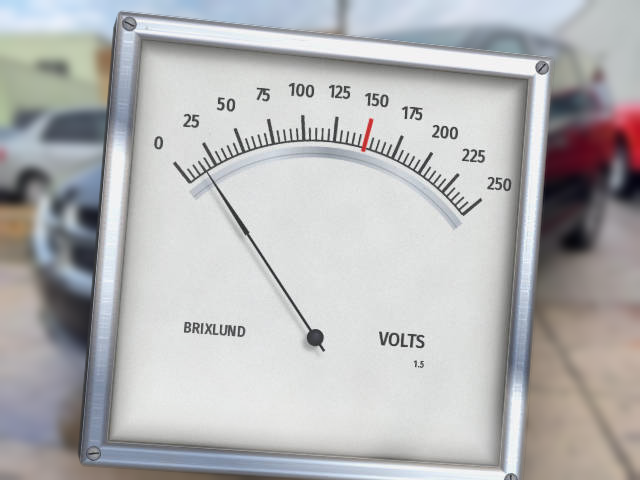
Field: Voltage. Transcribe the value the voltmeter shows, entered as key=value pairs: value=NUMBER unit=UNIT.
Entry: value=15 unit=V
